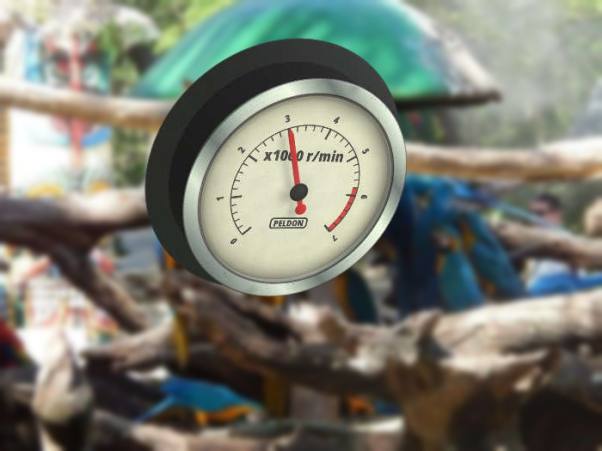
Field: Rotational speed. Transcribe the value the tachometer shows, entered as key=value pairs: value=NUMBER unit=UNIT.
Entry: value=3000 unit=rpm
